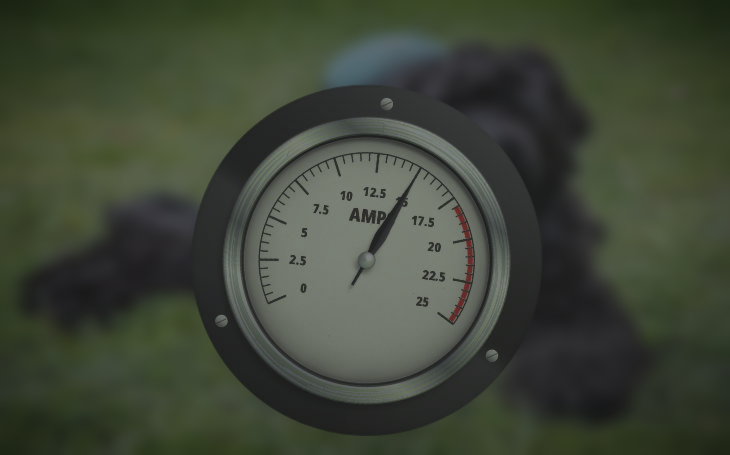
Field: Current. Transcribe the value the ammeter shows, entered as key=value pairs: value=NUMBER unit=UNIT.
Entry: value=15 unit=A
